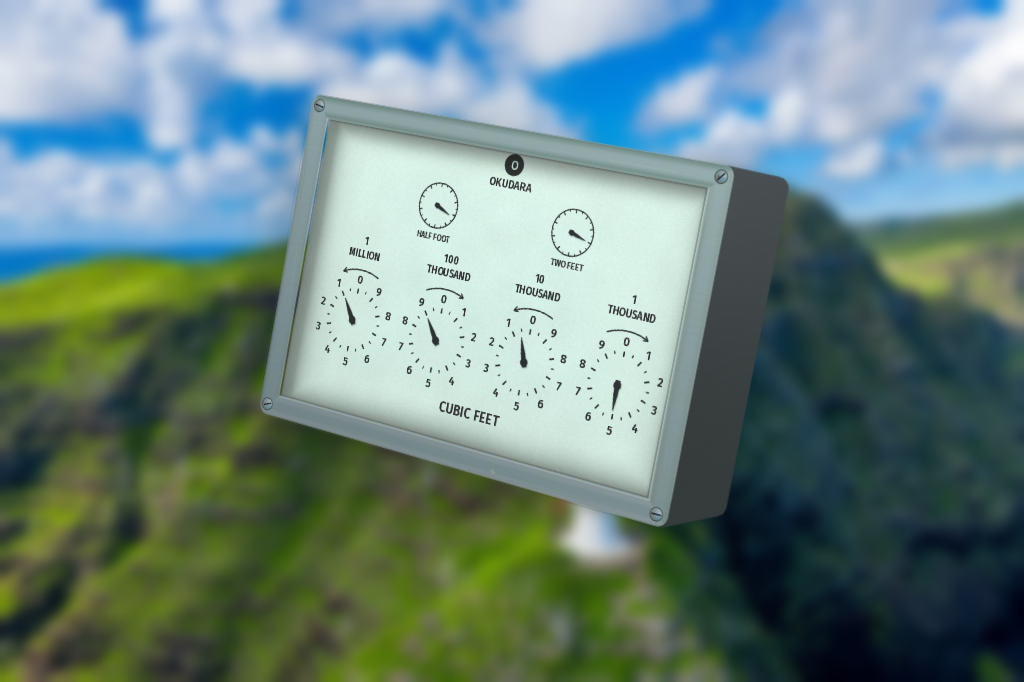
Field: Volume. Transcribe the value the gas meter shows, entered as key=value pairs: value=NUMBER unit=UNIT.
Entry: value=90500 unit=ft³
